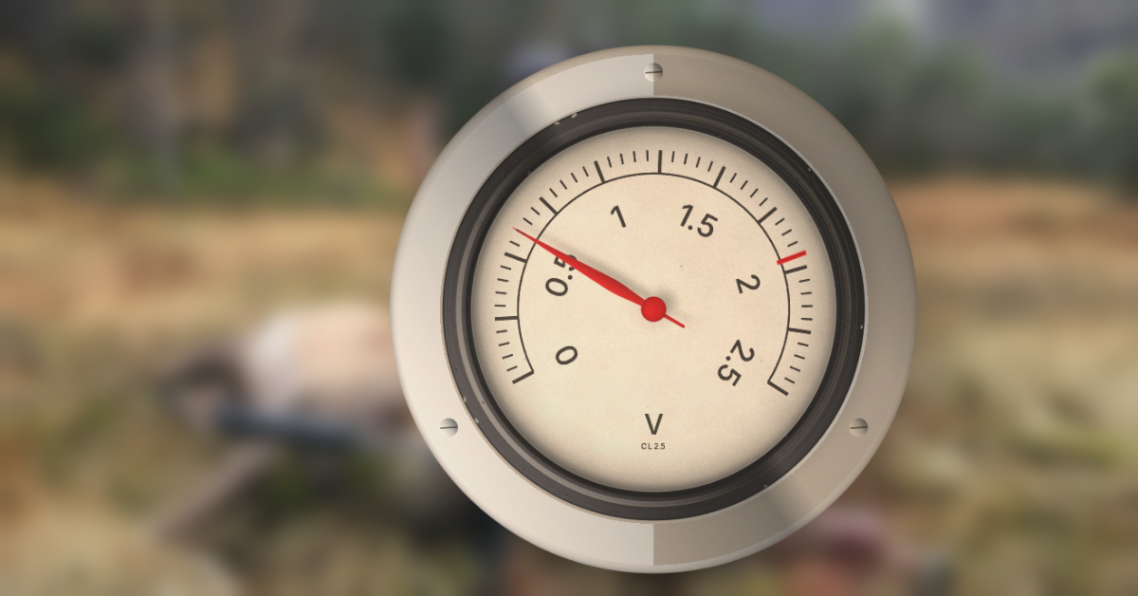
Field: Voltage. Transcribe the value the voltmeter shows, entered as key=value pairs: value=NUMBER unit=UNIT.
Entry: value=0.6 unit=V
